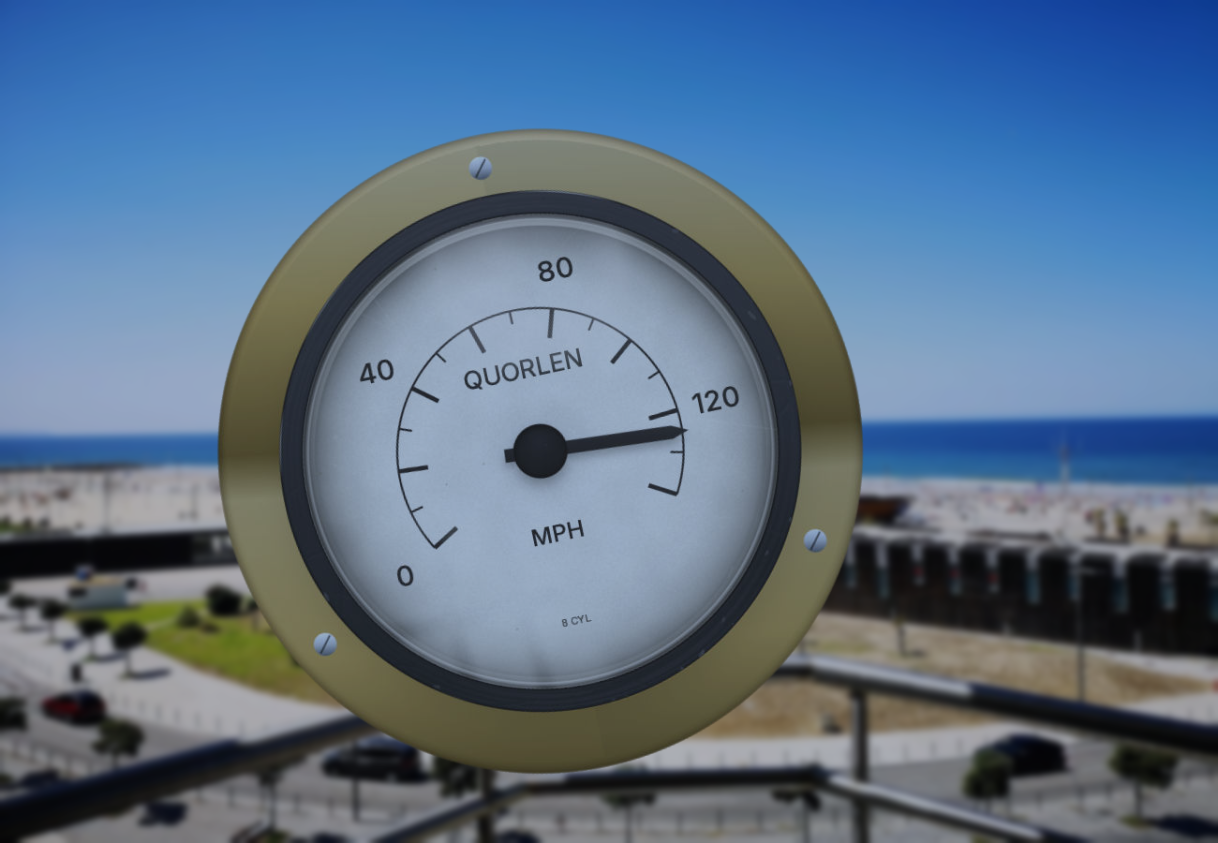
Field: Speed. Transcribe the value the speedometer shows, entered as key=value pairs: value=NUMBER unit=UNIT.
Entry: value=125 unit=mph
